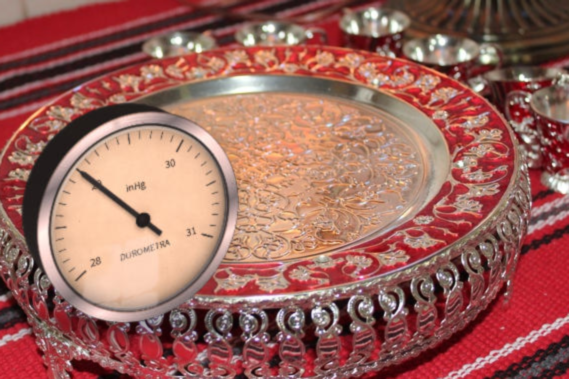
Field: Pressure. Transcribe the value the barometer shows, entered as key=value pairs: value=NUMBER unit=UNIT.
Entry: value=29 unit=inHg
